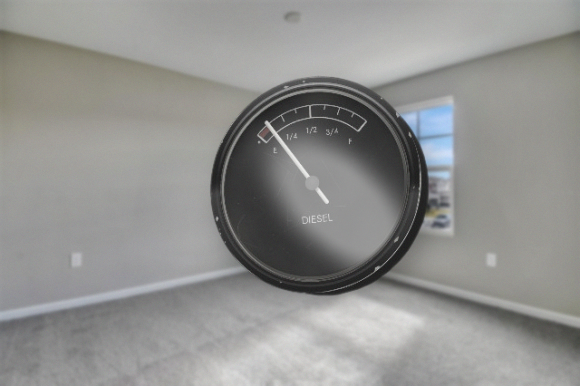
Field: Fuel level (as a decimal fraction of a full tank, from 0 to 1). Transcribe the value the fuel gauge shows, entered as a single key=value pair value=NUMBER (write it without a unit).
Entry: value=0.125
